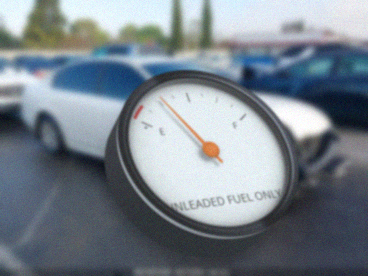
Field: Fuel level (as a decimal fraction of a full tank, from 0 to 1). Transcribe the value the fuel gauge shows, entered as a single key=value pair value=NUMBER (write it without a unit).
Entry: value=0.25
